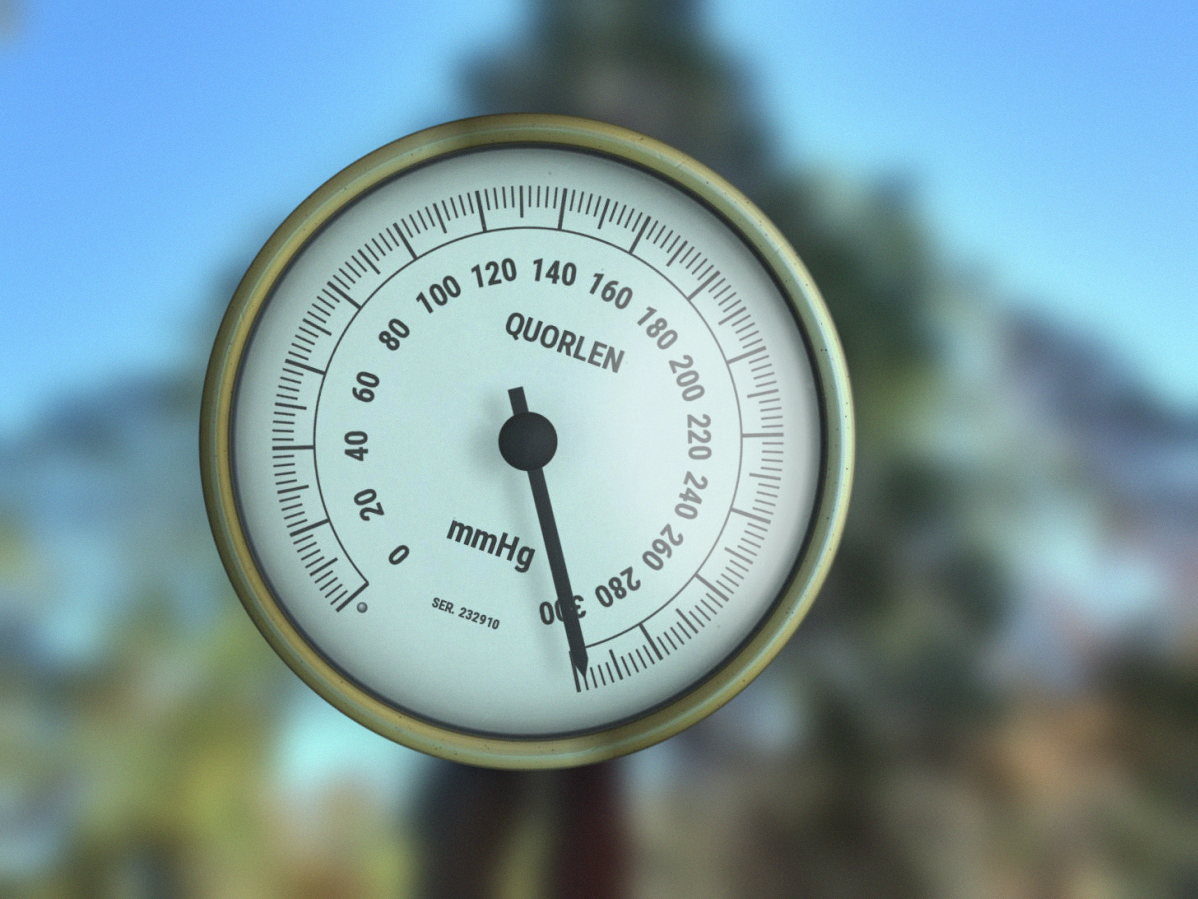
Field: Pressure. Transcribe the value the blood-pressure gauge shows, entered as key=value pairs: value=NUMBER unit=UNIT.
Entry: value=298 unit=mmHg
